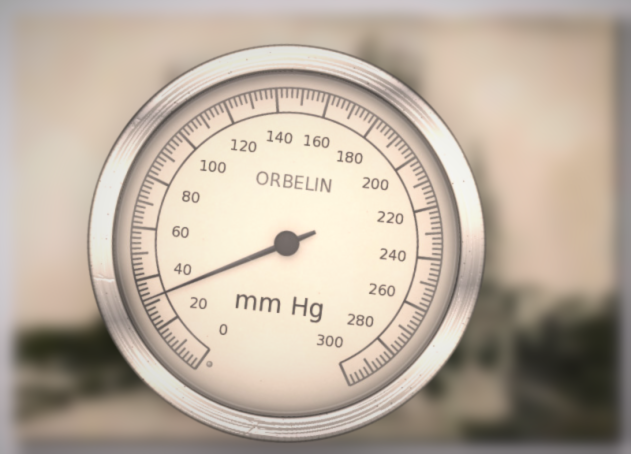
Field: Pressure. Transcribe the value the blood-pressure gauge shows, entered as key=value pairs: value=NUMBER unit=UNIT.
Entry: value=32 unit=mmHg
